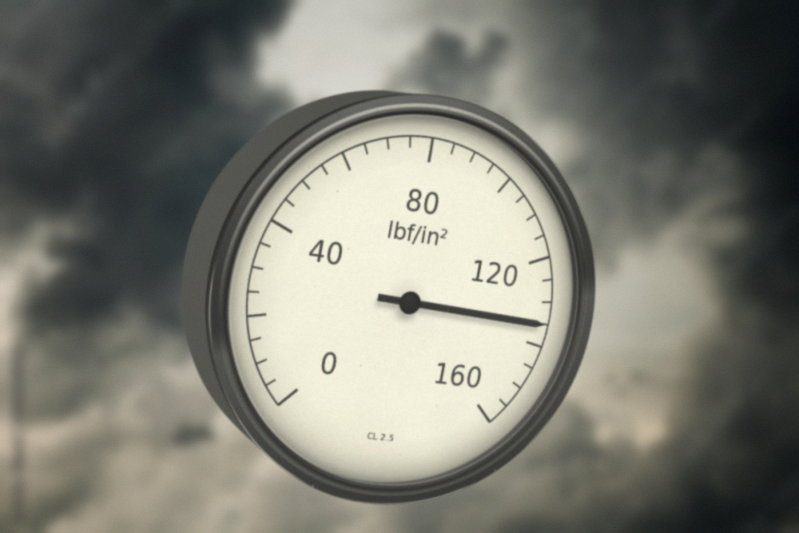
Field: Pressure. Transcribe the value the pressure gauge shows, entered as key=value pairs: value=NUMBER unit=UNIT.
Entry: value=135 unit=psi
